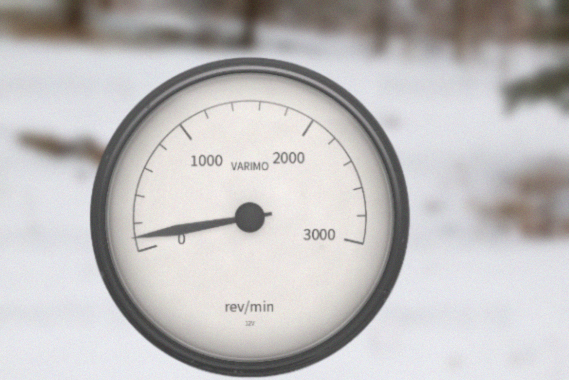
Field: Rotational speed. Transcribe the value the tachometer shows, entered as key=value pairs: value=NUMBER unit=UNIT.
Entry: value=100 unit=rpm
